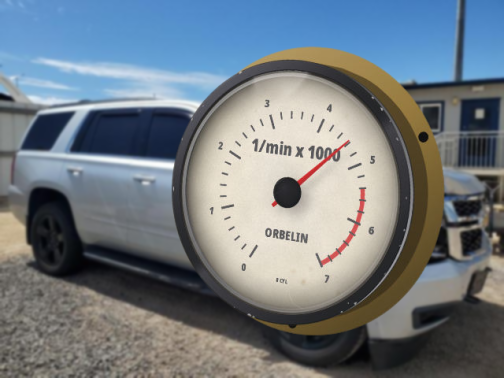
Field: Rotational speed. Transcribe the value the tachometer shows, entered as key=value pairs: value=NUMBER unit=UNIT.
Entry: value=4600 unit=rpm
